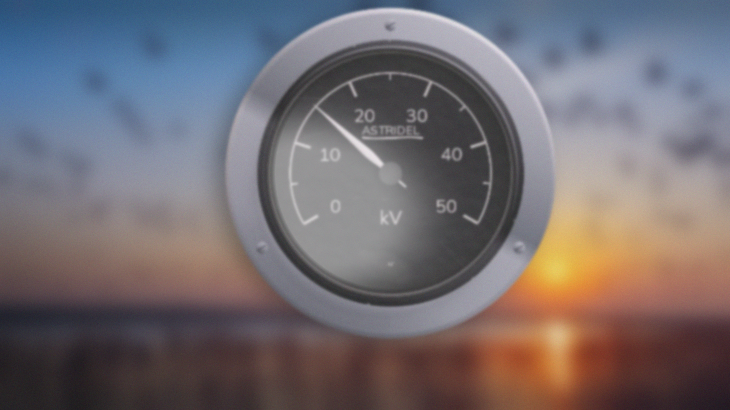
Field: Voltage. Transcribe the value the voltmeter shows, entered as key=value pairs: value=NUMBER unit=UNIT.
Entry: value=15 unit=kV
